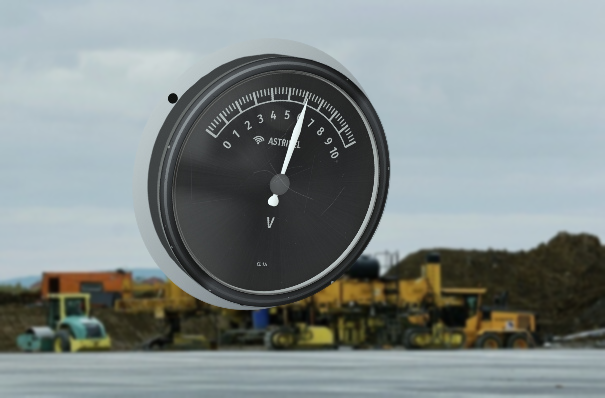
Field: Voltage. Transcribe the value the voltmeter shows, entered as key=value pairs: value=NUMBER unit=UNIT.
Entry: value=6 unit=V
